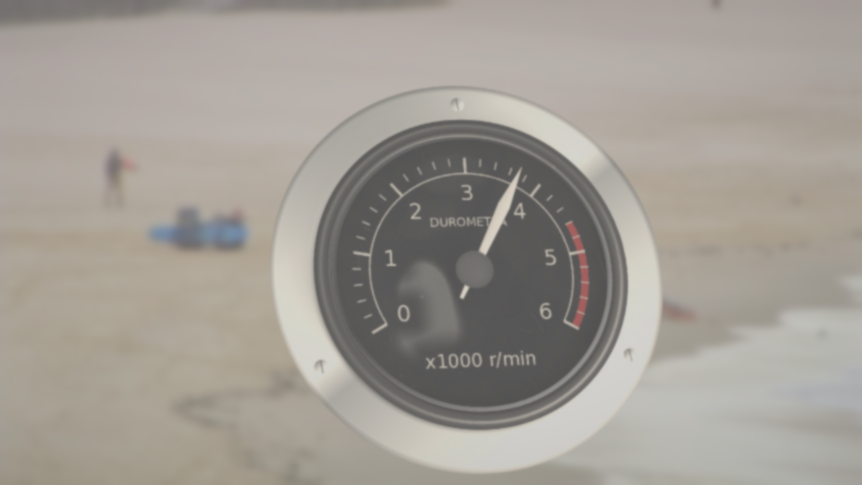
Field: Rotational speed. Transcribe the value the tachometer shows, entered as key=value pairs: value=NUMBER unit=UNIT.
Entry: value=3700 unit=rpm
